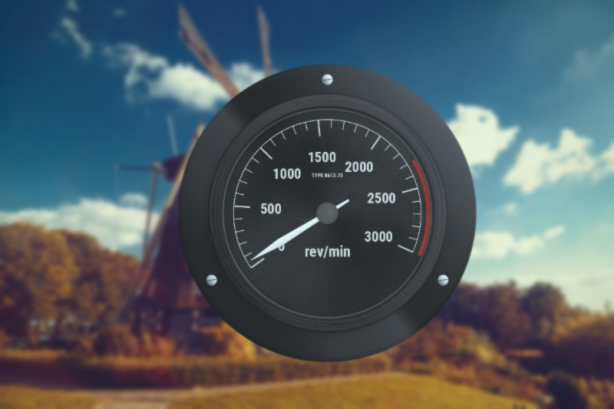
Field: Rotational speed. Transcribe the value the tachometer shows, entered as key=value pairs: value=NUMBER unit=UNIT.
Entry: value=50 unit=rpm
